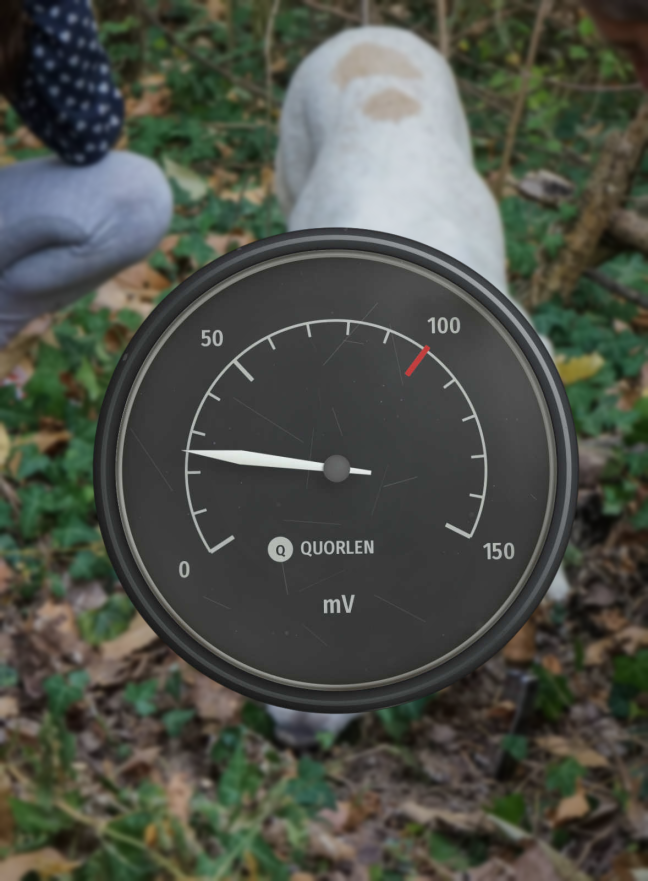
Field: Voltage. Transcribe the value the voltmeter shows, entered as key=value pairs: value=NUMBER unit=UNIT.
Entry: value=25 unit=mV
